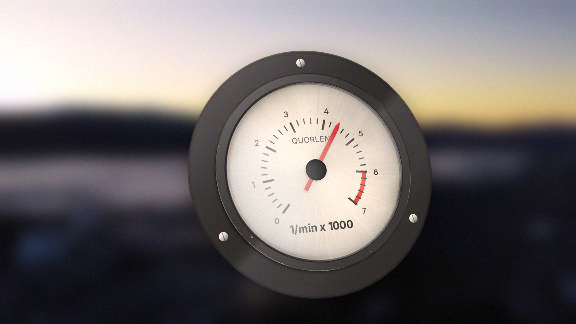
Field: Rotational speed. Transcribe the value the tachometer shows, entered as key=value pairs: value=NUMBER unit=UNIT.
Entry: value=4400 unit=rpm
